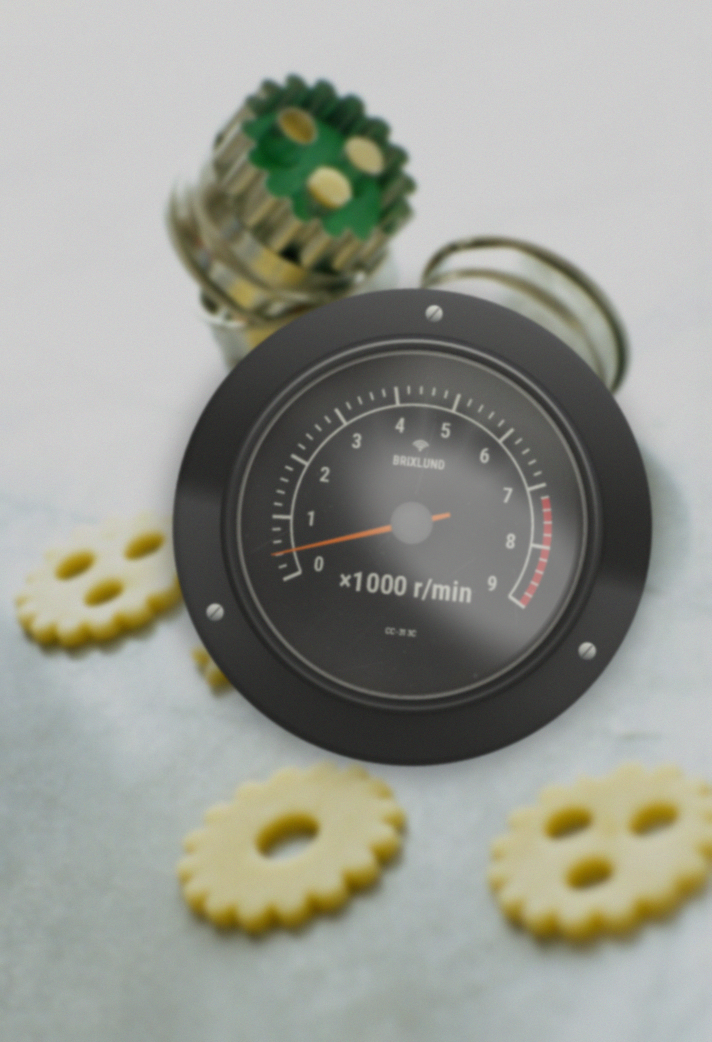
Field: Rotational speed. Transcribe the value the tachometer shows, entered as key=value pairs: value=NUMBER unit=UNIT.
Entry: value=400 unit=rpm
